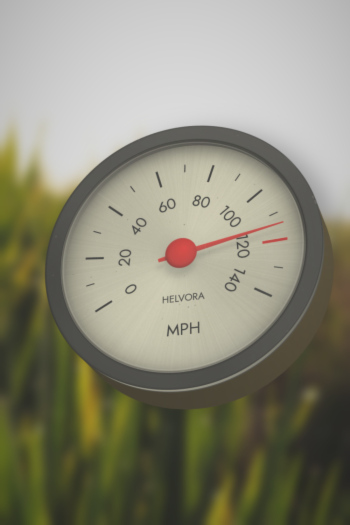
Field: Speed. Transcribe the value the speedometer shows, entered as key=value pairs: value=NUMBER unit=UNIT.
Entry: value=115 unit=mph
